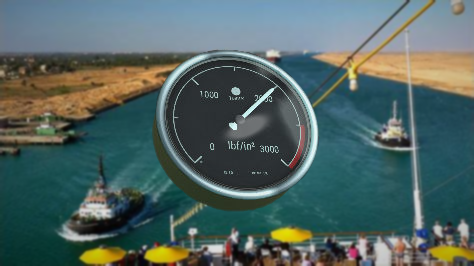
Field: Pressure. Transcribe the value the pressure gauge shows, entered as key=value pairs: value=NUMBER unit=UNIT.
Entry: value=2000 unit=psi
